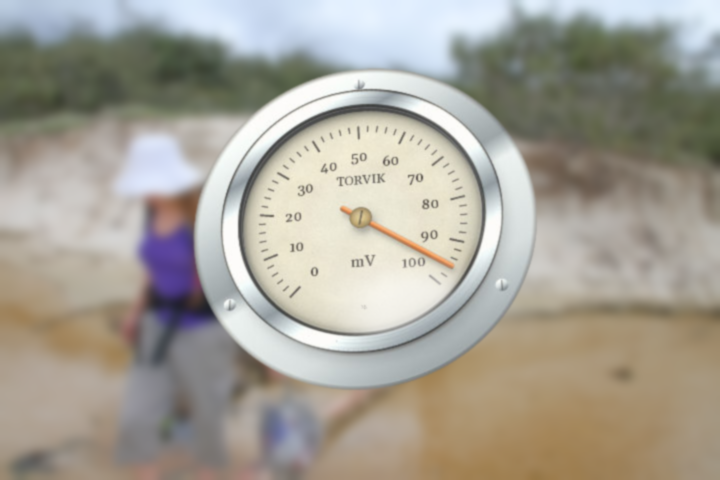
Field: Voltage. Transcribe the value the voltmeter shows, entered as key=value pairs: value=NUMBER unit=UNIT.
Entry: value=96 unit=mV
